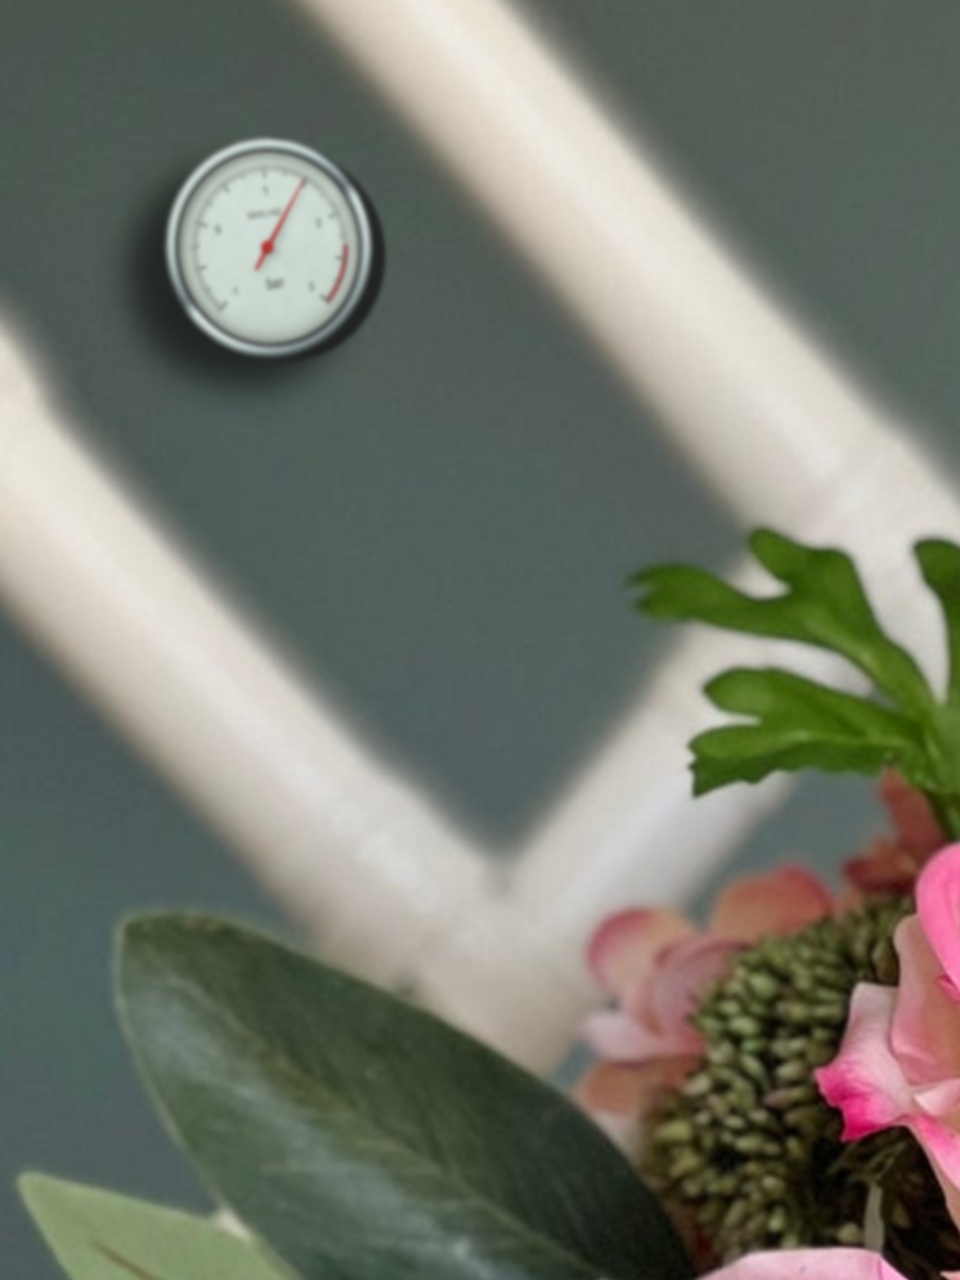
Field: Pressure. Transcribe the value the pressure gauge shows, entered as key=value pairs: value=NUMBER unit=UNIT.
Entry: value=1.5 unit=bar
